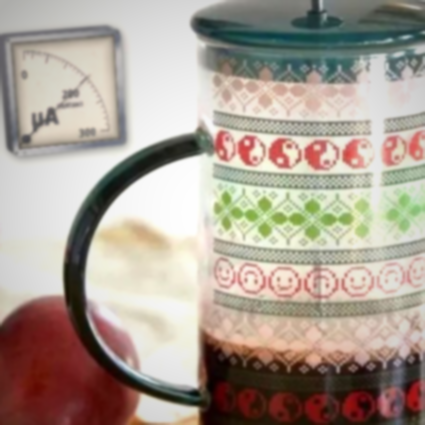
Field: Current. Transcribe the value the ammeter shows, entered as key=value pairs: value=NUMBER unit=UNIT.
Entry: value=200 unit=µA
